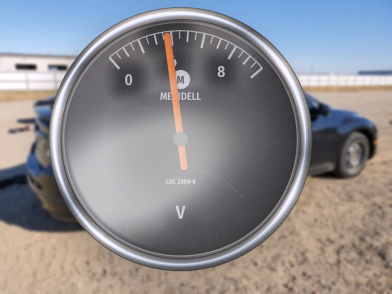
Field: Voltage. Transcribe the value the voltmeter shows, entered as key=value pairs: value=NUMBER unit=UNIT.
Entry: value=3.75 unit=V
